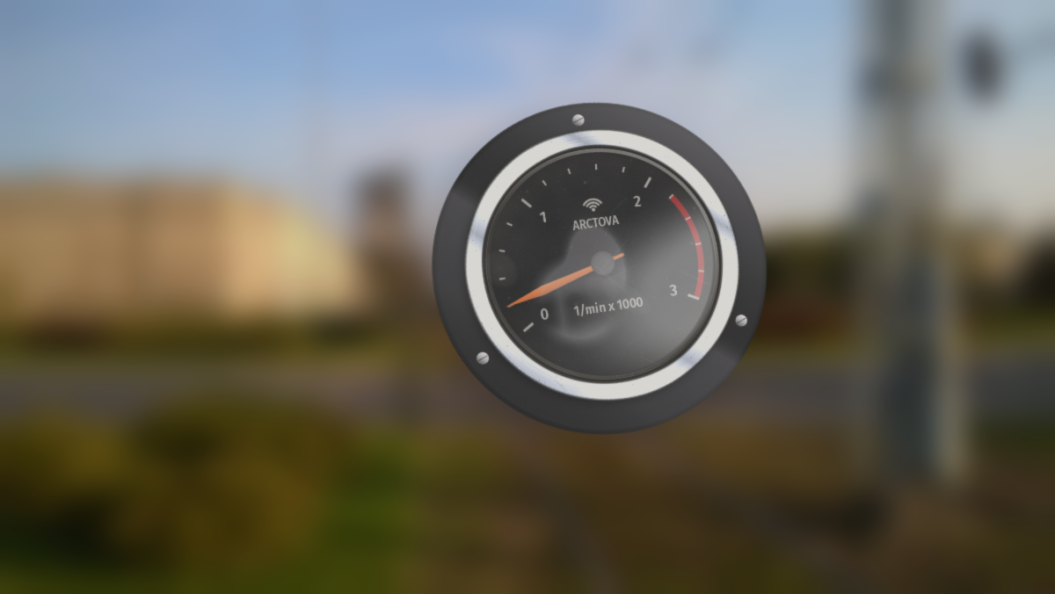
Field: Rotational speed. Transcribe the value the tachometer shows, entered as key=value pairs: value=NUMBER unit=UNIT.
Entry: value=200 unit=rpm
